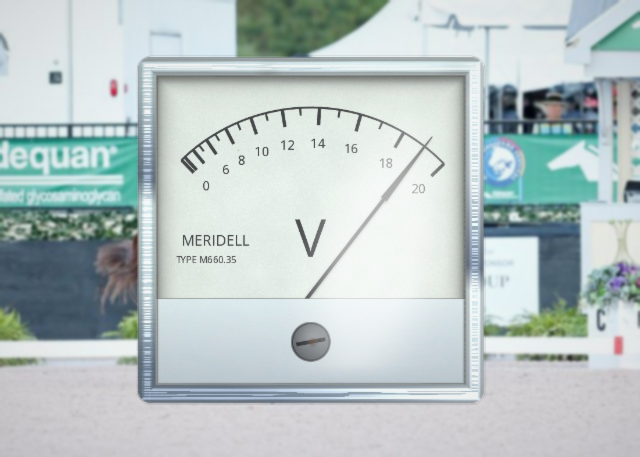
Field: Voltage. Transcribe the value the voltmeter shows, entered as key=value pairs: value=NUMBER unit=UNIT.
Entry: value=19 unit=V
